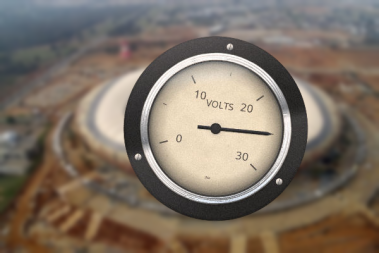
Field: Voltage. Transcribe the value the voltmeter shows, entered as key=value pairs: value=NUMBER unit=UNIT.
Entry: value=25 unit=V
